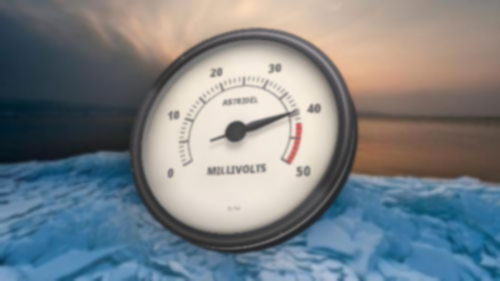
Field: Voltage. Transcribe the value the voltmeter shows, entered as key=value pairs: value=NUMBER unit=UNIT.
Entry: value=40 unit=mV
